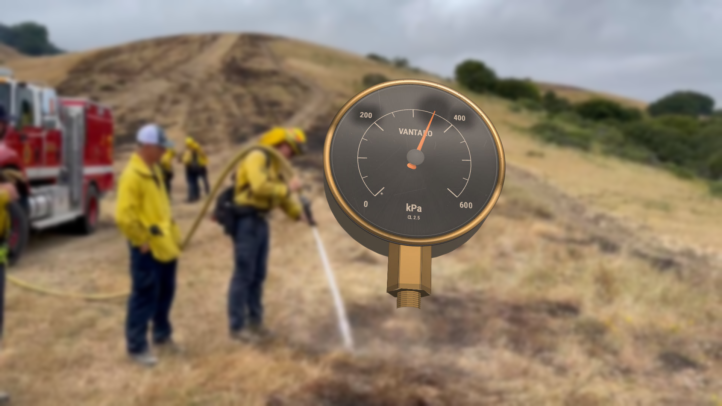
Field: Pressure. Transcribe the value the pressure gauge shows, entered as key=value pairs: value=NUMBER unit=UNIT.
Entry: value=350 unit=kPa
